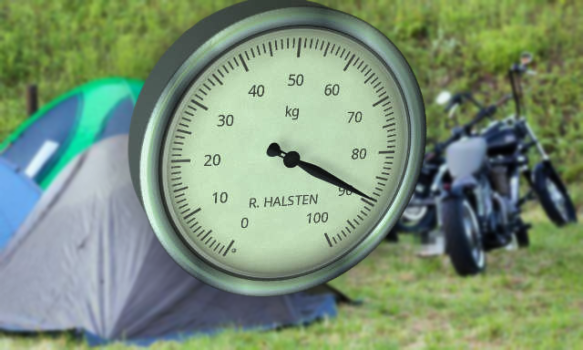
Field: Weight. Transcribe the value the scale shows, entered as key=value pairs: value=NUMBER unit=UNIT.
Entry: value=89 unit=kg
